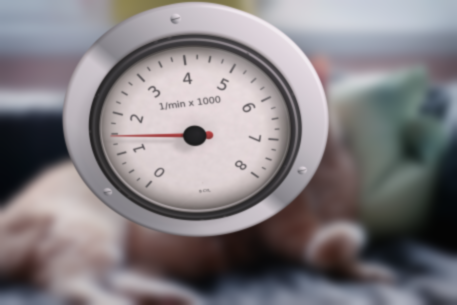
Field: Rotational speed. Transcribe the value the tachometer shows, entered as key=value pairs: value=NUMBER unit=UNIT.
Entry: value=1500 unit=rpm
